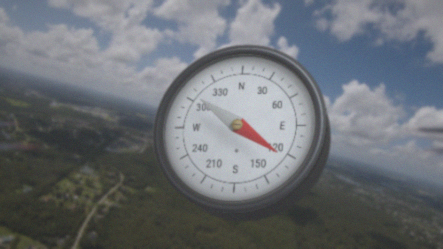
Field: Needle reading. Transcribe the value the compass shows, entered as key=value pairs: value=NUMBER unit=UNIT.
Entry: value=125 unit=°
